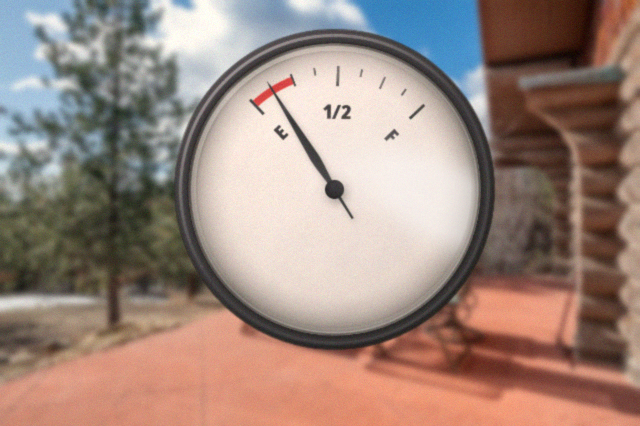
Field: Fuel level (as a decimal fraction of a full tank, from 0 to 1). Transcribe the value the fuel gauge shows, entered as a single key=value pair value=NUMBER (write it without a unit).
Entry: value=0.125
